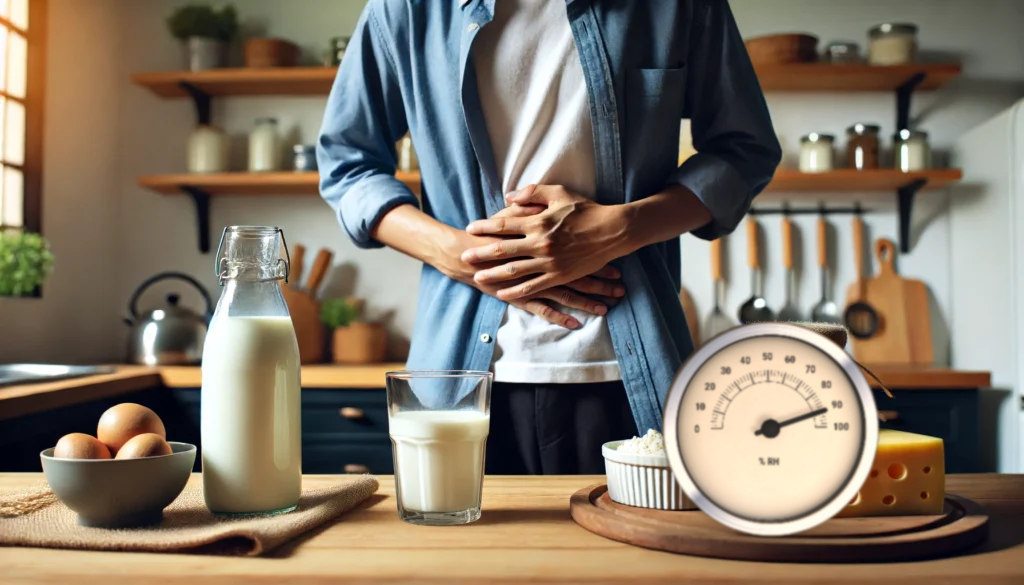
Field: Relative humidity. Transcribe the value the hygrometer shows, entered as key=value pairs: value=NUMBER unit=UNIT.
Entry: value=90 unit=%
